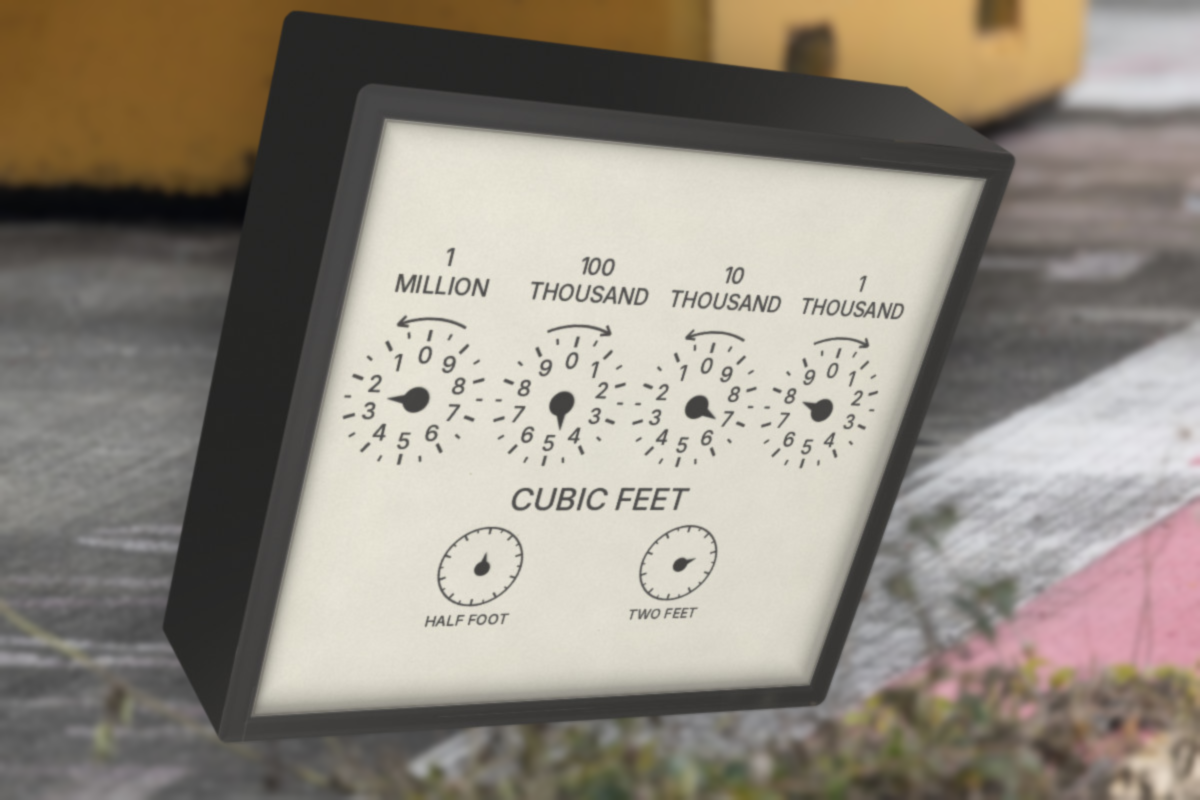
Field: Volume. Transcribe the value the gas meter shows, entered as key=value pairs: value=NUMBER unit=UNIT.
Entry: value=246800 unit=ft³
